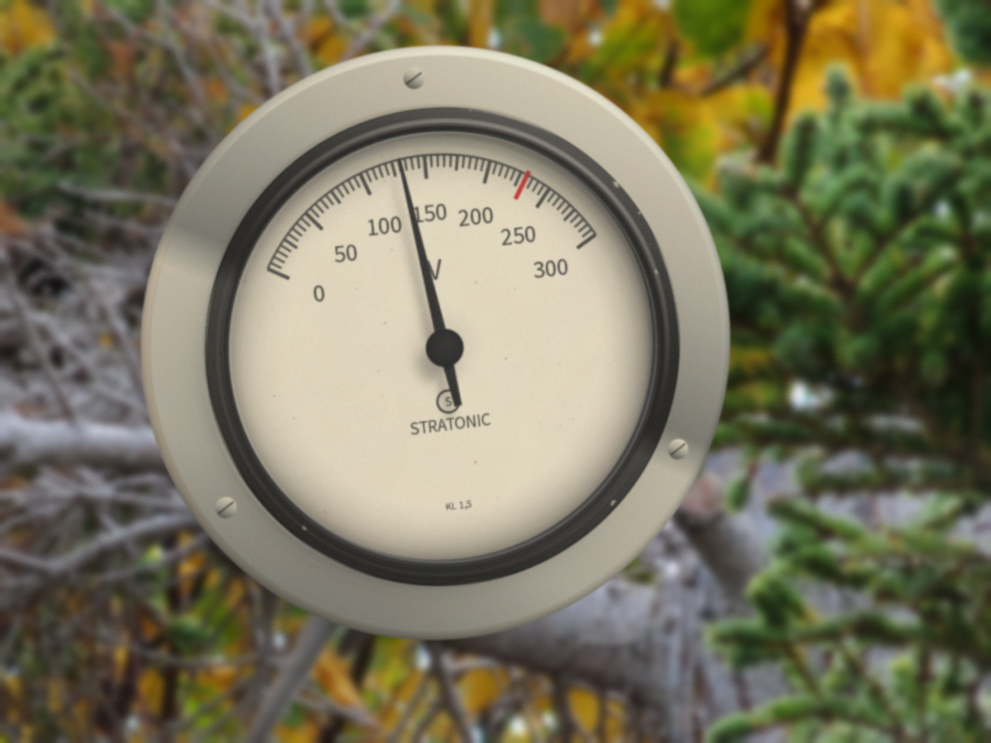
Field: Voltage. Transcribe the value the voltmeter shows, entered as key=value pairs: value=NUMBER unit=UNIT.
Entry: value=130 unit=V
